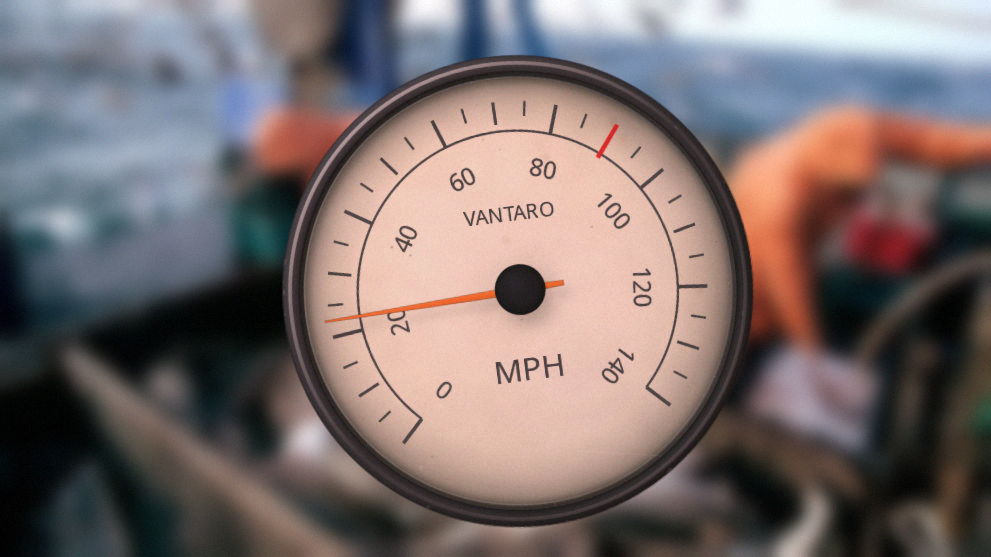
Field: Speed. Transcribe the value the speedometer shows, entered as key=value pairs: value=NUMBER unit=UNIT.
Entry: value=22.5 unit=mph
